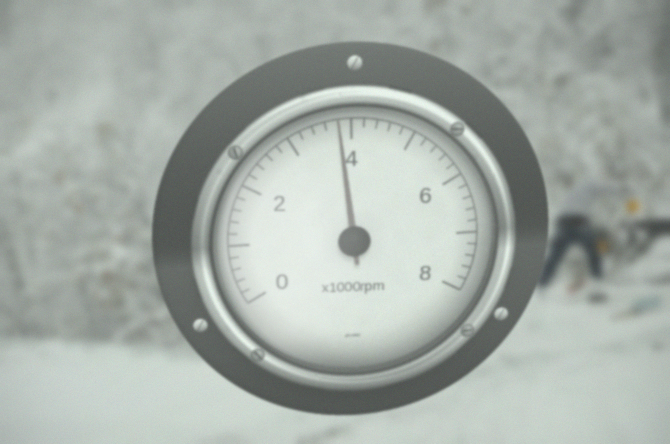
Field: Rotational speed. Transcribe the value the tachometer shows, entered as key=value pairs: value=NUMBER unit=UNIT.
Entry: value=3800 unit=rpm
